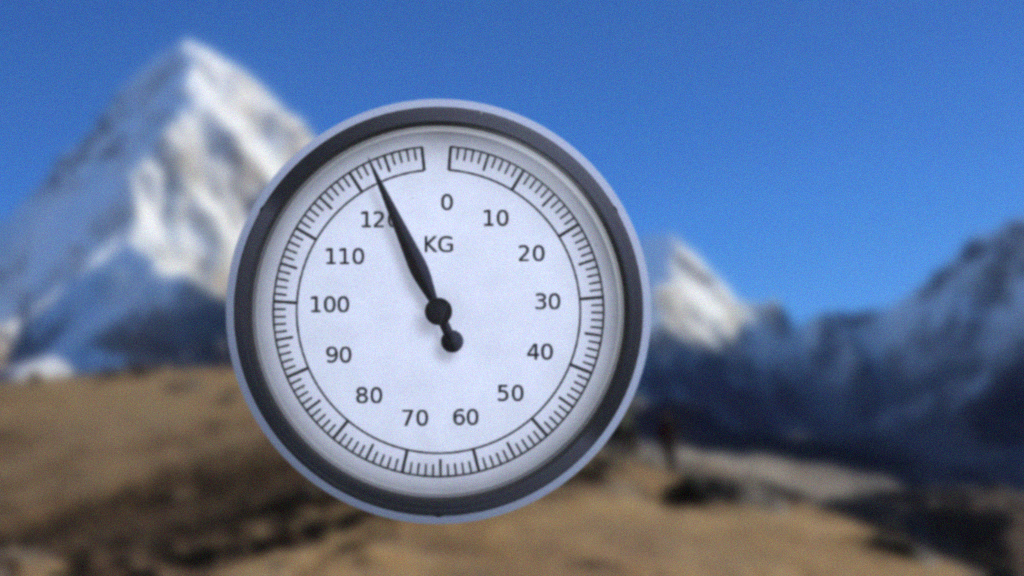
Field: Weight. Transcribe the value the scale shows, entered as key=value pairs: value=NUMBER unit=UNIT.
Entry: value=123 unit=kg
